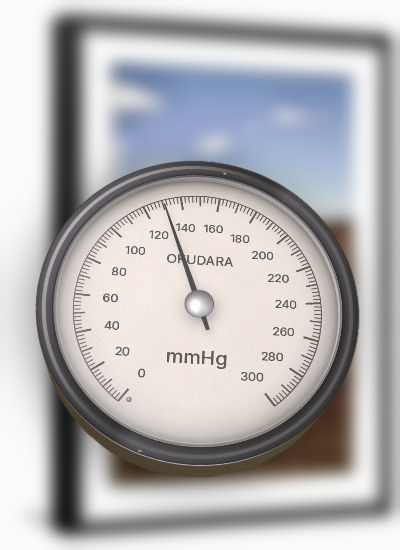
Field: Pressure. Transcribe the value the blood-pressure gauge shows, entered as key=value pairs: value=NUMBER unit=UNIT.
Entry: value=130 unit=mmHg
